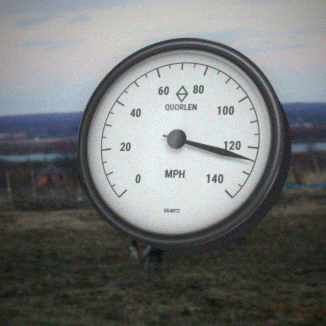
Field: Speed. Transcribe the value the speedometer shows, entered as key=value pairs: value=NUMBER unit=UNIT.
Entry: value=125 unit=mph
